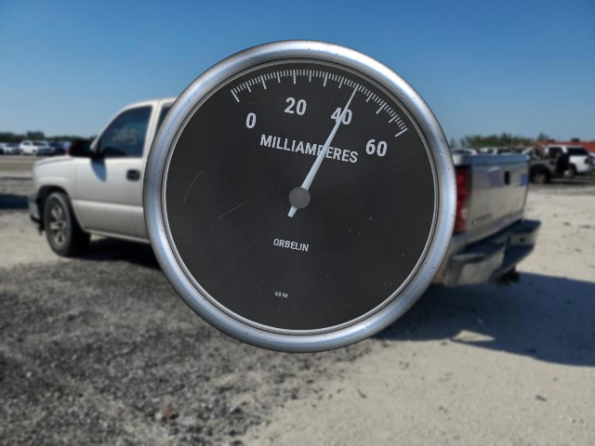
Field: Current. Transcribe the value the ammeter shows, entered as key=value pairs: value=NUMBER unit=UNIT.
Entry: value=40 unit=mA
